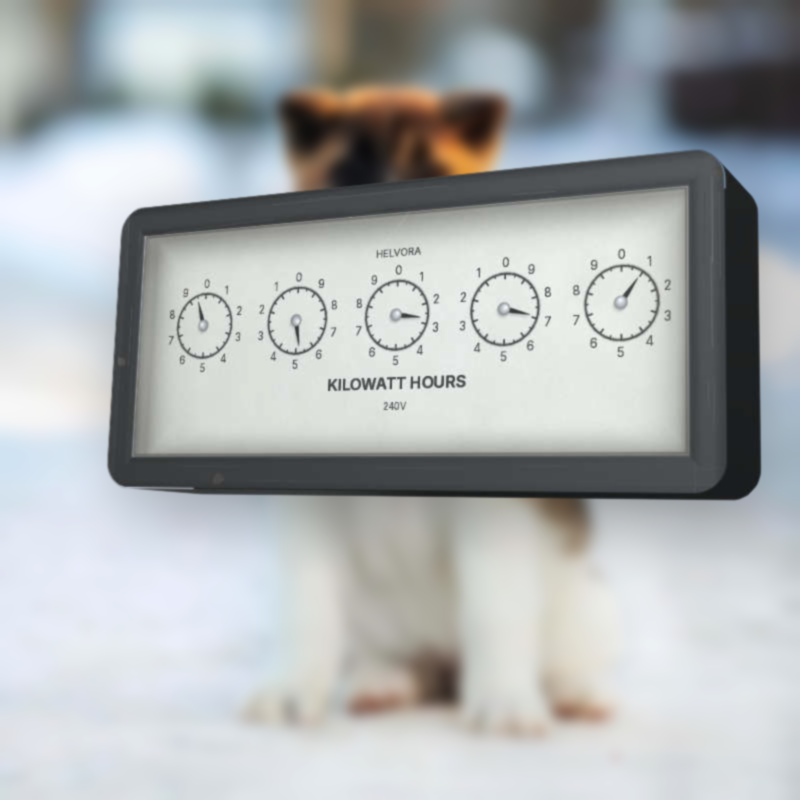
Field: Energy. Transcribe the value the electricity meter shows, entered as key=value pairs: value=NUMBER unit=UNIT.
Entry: value=95271 unit=kWh
